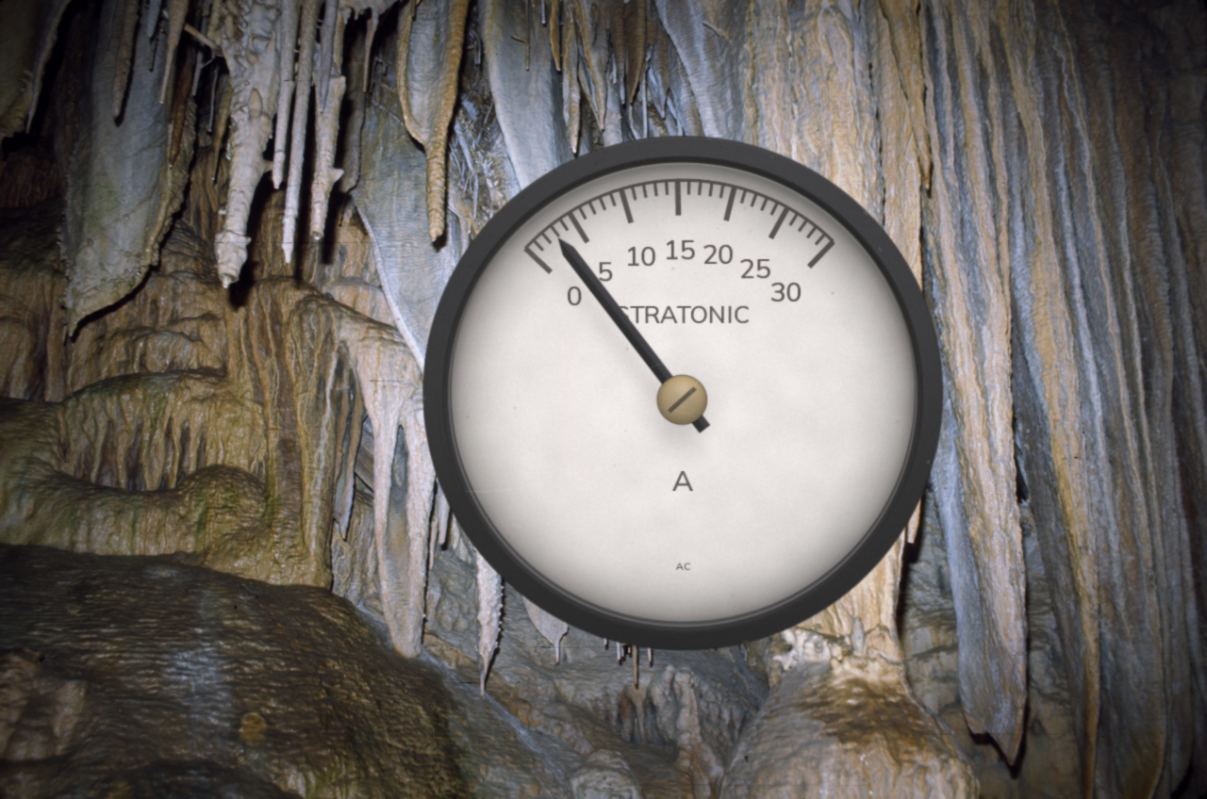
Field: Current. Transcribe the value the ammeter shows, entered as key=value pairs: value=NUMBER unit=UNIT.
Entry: value=3 unit=A
